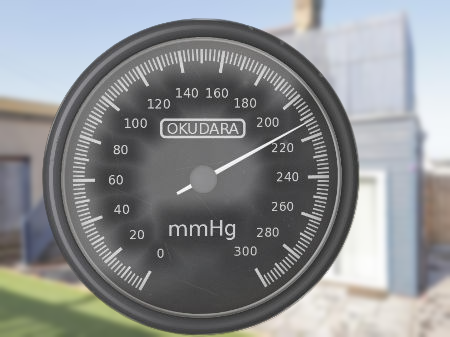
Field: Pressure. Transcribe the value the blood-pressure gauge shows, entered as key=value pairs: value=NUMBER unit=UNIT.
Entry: value=212 unit=mmHg
